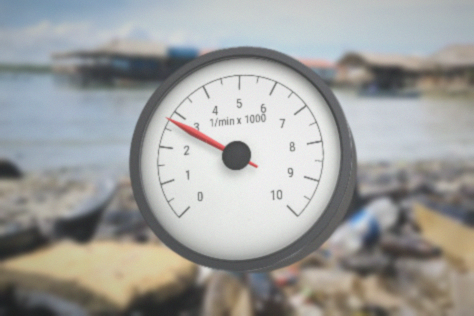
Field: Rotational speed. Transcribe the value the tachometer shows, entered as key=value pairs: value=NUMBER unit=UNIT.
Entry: value=2750 unit=rpm
